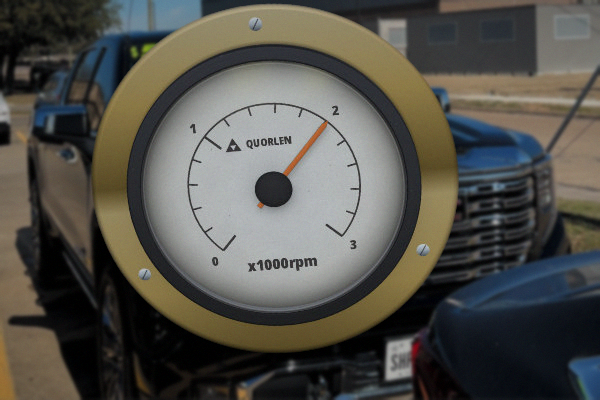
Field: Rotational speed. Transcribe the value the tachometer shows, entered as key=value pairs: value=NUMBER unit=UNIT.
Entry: value=2000 unit=rpm
